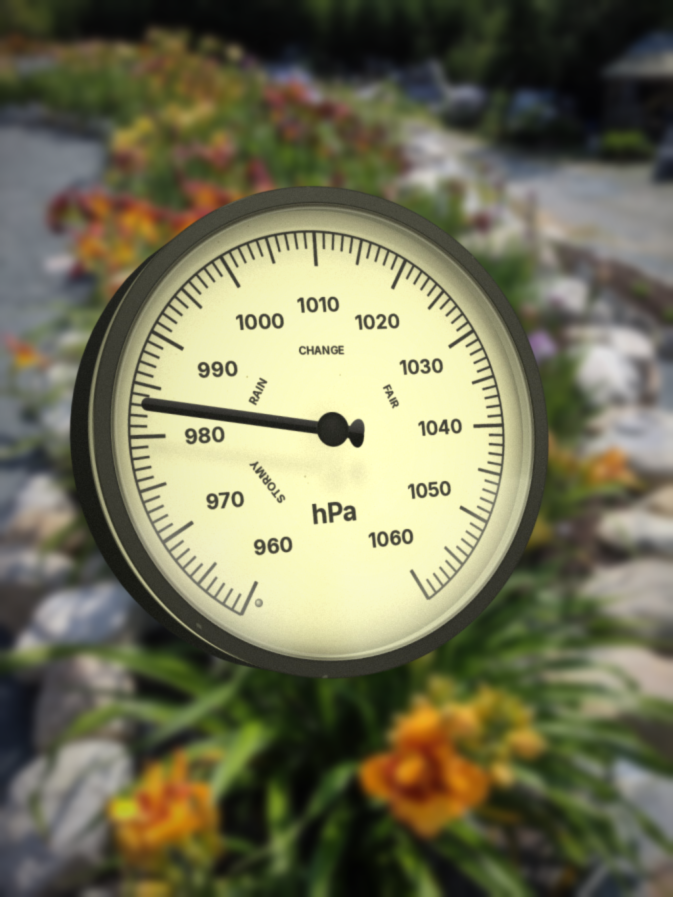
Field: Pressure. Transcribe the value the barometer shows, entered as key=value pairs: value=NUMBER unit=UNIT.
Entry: value=983 unit=hPa
